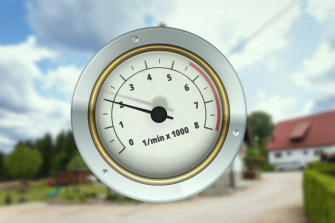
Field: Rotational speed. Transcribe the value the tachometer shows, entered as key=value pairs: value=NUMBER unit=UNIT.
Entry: value=2000 unit=rpm
